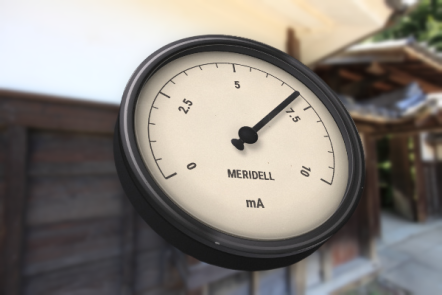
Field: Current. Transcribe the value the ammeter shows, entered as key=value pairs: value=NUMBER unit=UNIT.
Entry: value=7 unit=mA
